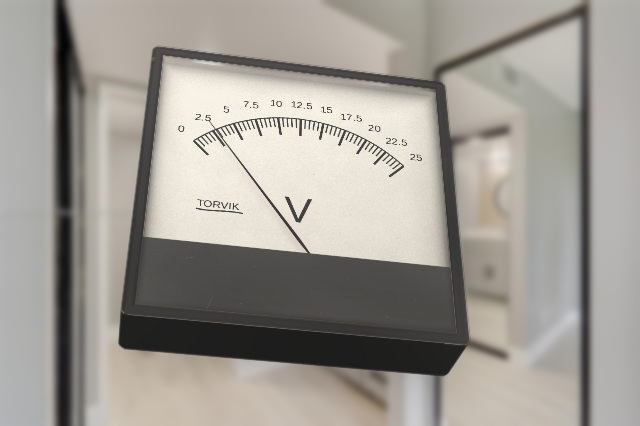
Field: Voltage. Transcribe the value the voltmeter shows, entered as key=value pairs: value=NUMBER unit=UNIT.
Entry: value=2.5 unit=V
